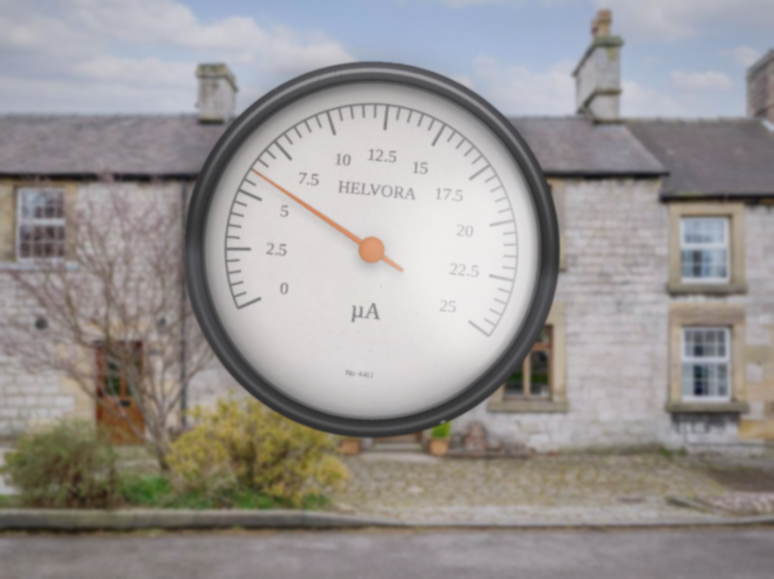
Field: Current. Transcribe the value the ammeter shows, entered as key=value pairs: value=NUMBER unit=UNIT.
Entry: value=6 unit=µA
